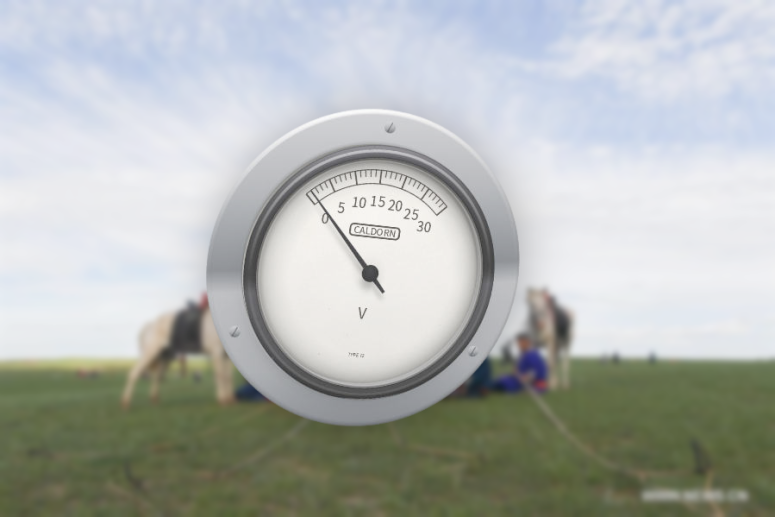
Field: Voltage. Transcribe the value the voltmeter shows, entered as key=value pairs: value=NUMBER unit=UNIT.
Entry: value=1 unit=V
